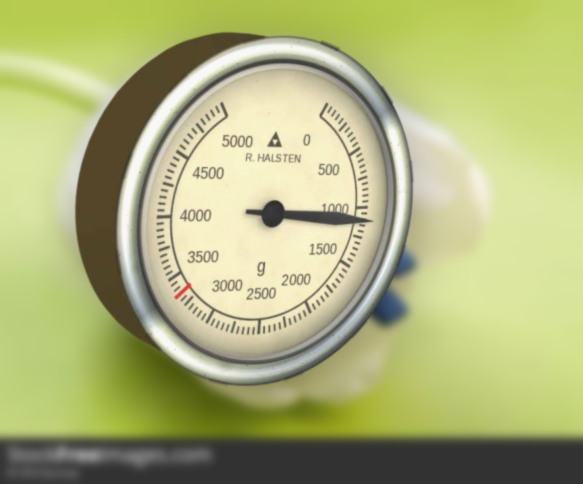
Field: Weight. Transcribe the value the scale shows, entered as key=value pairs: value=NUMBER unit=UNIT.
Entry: value=1100 unit=g
